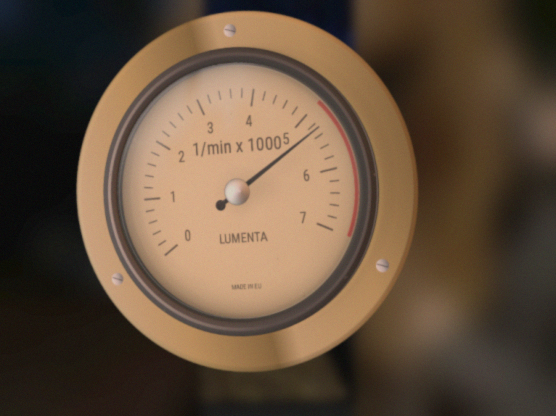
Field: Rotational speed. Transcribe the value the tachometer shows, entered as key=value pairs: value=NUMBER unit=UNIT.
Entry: value=5300 unit=rpm
